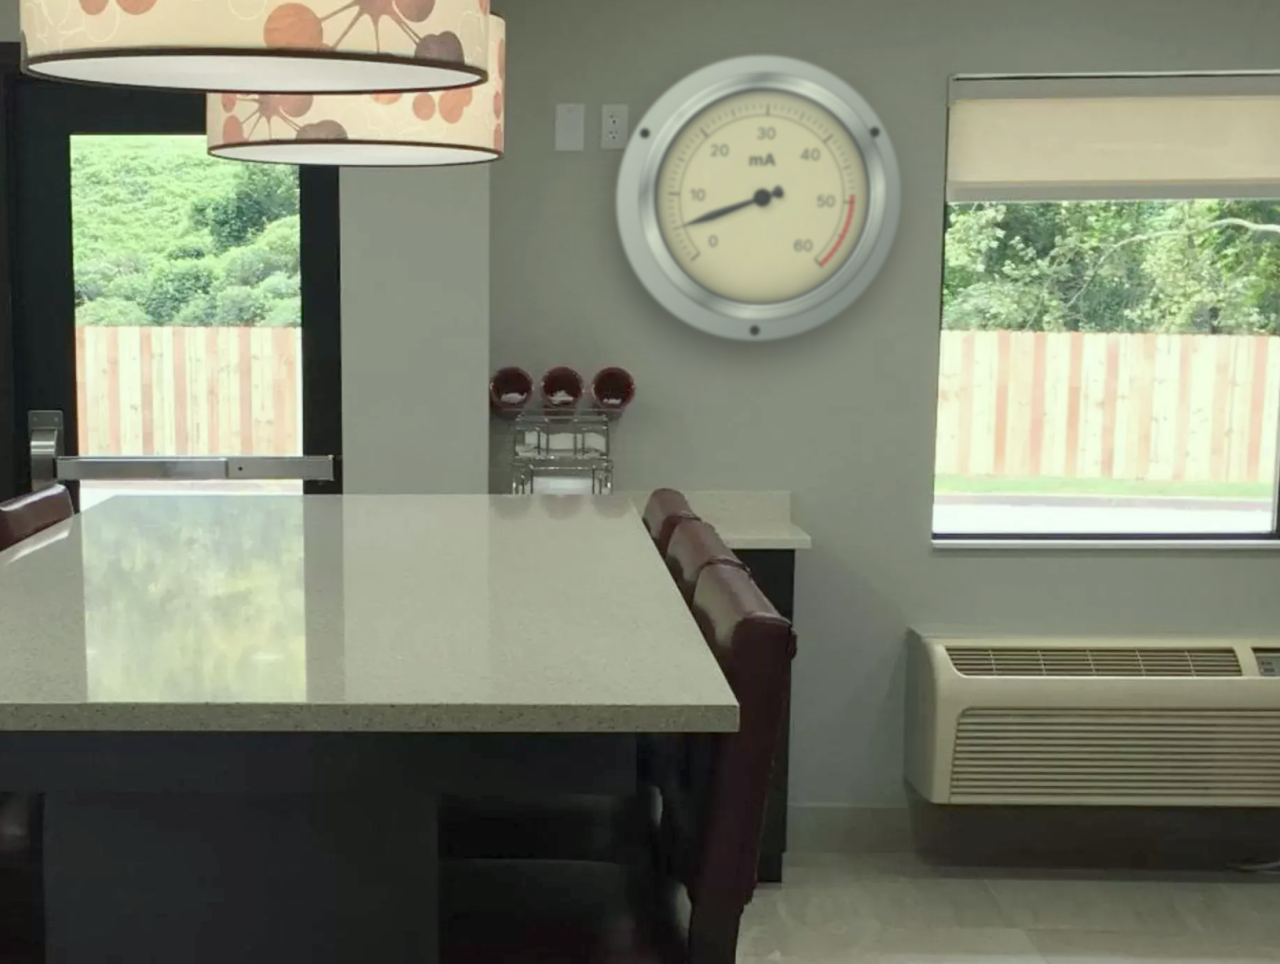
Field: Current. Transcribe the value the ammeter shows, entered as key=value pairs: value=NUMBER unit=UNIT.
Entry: value=5 unit=mA
